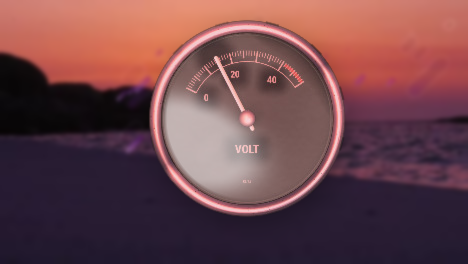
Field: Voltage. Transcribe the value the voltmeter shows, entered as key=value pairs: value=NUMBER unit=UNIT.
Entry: value=15 unit=V
